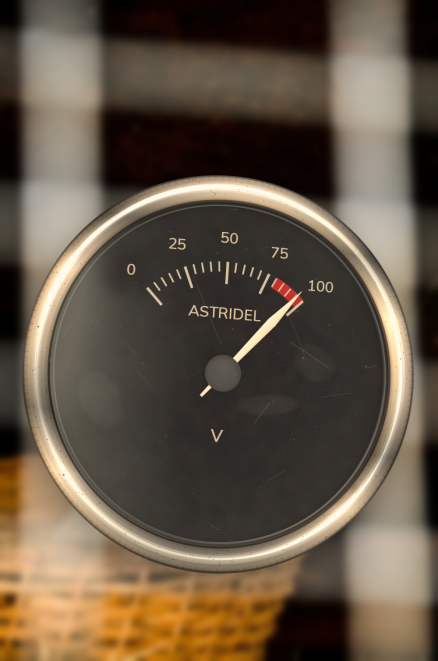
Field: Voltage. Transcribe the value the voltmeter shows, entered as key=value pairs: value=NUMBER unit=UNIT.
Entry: value=95 unit=V
